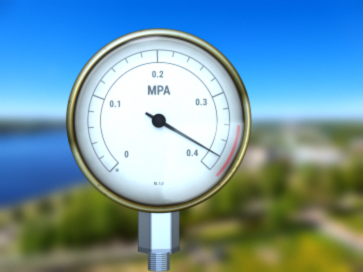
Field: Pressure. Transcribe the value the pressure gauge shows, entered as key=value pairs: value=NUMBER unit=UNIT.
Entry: value=0.38 unit=MPa
